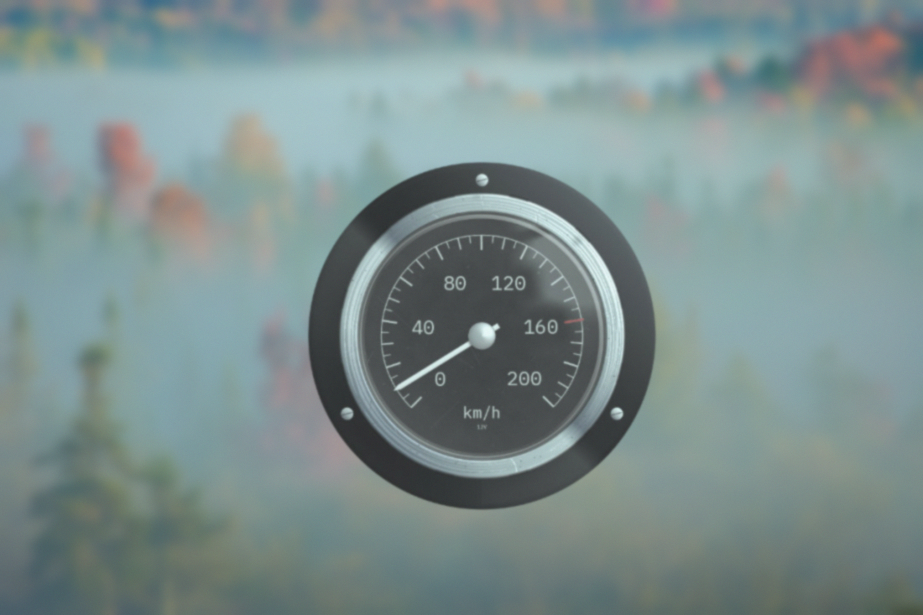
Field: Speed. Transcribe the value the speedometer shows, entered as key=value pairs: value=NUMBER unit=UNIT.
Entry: value=10 unit=km/h
